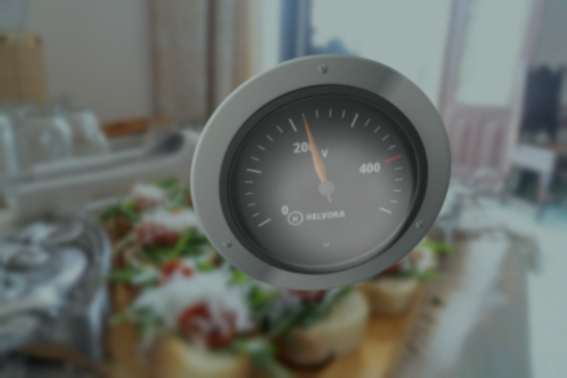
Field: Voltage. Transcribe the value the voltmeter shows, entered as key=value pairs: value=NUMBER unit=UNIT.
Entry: value=220 unit=V
